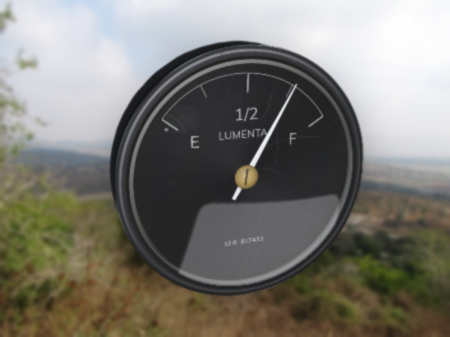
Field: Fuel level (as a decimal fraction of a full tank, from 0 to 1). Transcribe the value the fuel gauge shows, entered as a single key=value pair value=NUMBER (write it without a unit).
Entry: value=0.75
